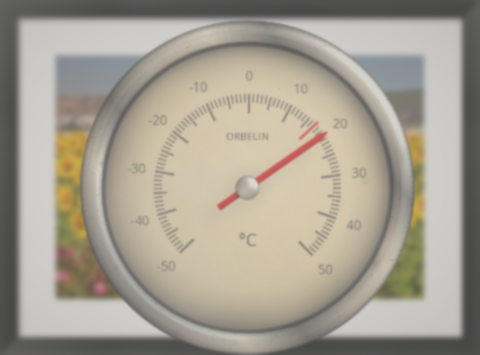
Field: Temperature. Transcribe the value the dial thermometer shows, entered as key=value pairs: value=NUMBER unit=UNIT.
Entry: value=20 unit=°C
